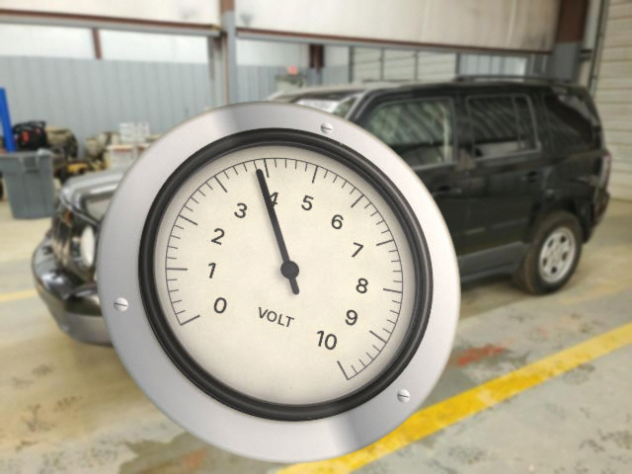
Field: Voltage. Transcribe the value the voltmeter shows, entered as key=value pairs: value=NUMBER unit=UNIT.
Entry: value=3.8 unit=V
